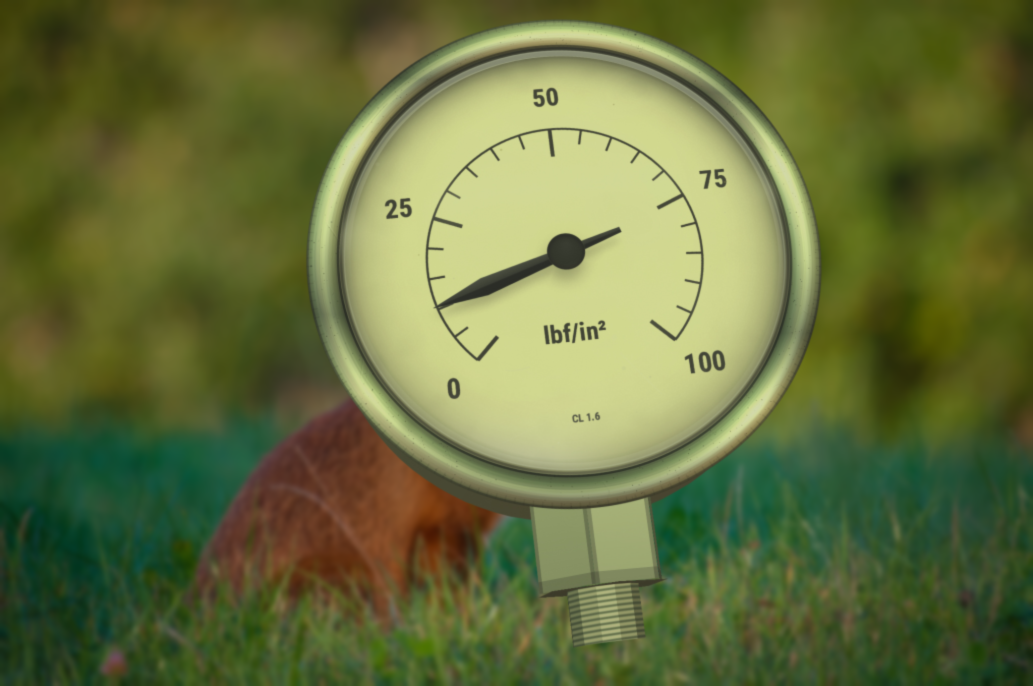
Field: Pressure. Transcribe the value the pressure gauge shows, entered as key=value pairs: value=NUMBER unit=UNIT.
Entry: value=10 unit=psi
